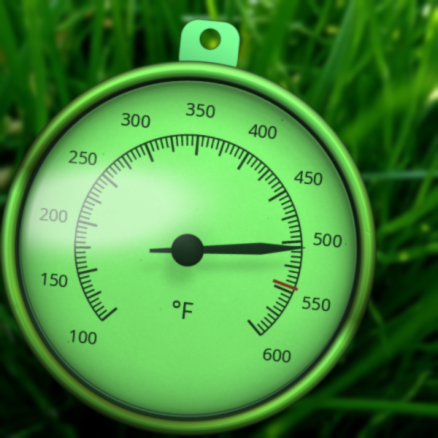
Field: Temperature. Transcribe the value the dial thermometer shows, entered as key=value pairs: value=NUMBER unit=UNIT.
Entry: value=505 unit=°F
